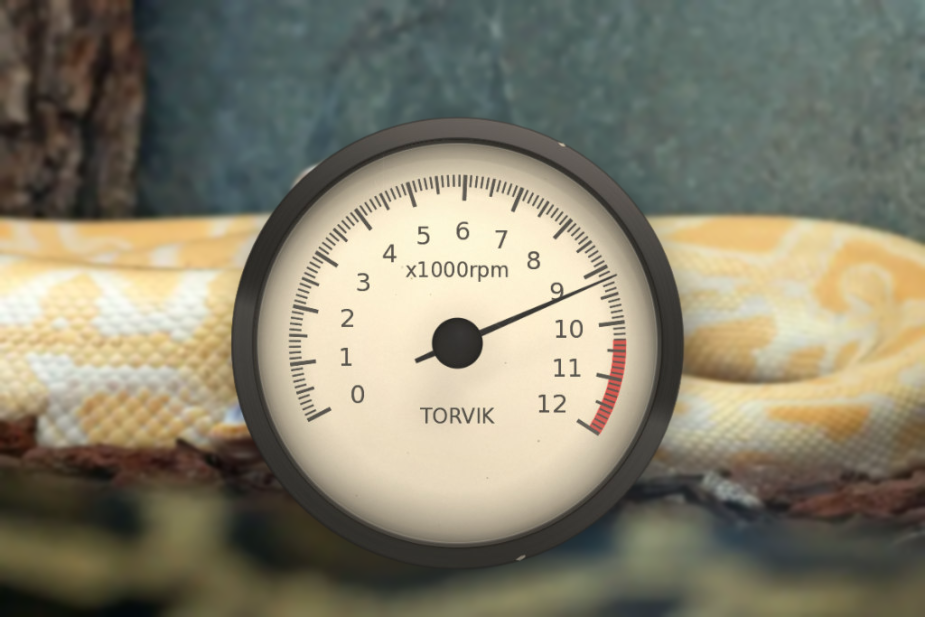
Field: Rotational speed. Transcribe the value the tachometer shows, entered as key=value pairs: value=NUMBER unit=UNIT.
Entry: value=9200 unit=rpm
